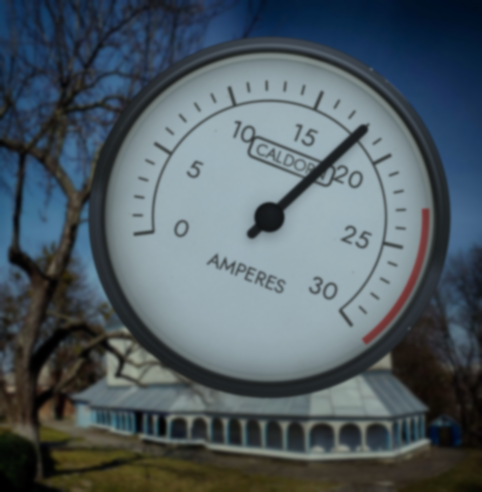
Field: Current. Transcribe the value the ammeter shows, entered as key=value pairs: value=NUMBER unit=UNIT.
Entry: value=18 unit=A
